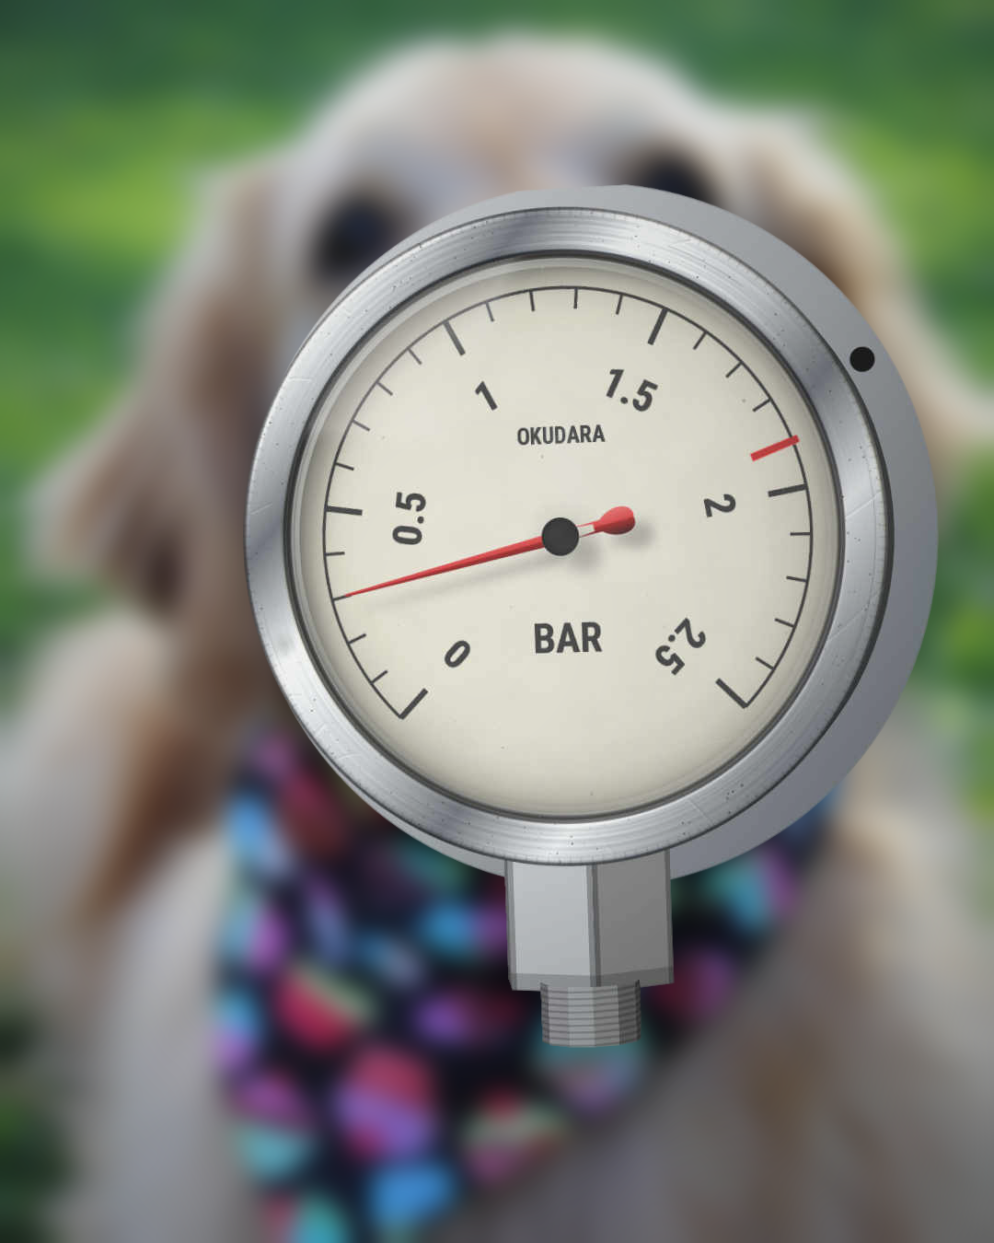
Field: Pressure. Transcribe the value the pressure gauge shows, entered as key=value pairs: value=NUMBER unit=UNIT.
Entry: value=0.3 unit=bar
